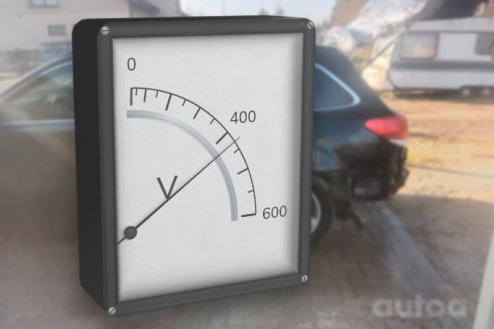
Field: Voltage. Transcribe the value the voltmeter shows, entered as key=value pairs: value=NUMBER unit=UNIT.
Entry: value=425 unit=V
